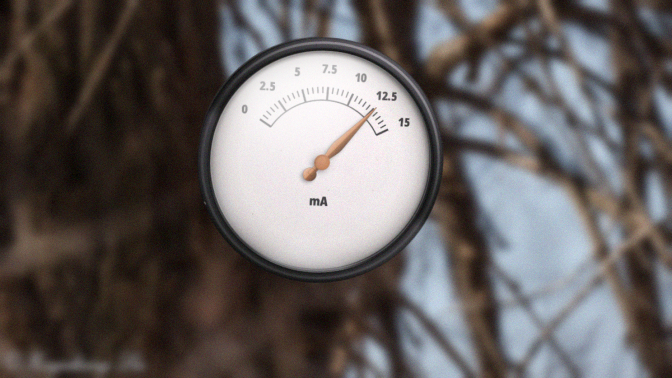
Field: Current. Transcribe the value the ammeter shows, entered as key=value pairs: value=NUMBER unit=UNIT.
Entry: value=12.5 unit=mA
